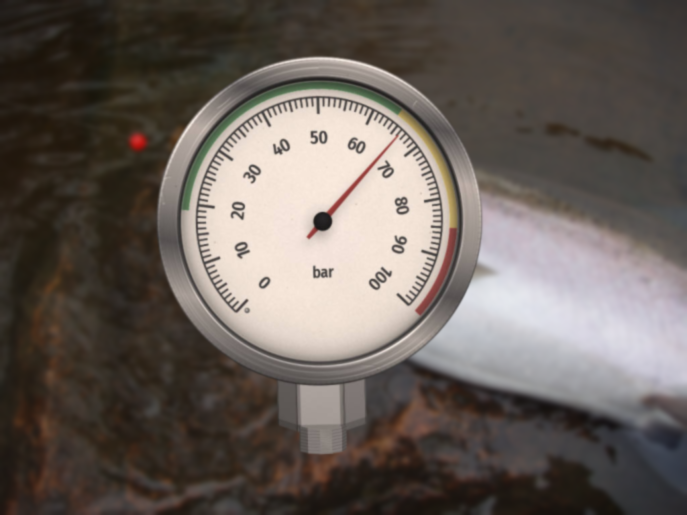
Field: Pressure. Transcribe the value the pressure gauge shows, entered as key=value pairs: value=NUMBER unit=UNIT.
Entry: value=66 unit=bar
